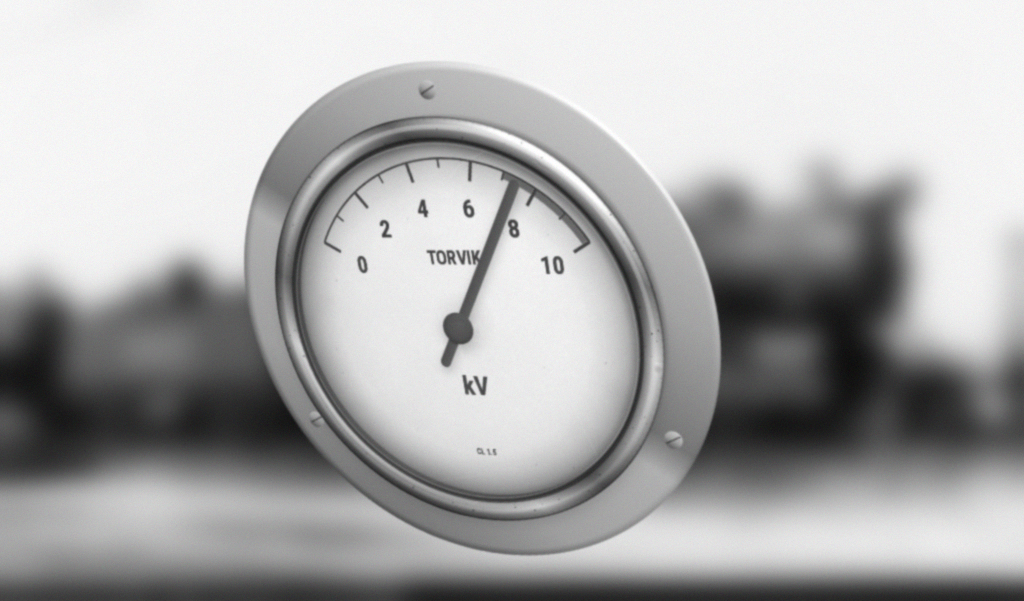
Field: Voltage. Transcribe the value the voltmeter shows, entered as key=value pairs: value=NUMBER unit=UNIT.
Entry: value=7.5 unit=kV
